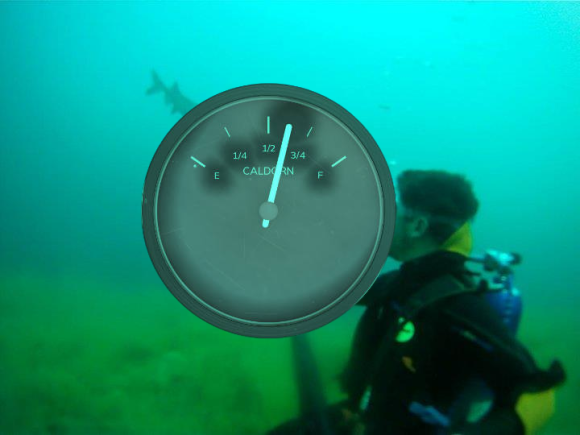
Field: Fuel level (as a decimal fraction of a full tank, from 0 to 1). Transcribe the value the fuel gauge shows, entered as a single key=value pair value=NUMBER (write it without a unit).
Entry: value=0.625
